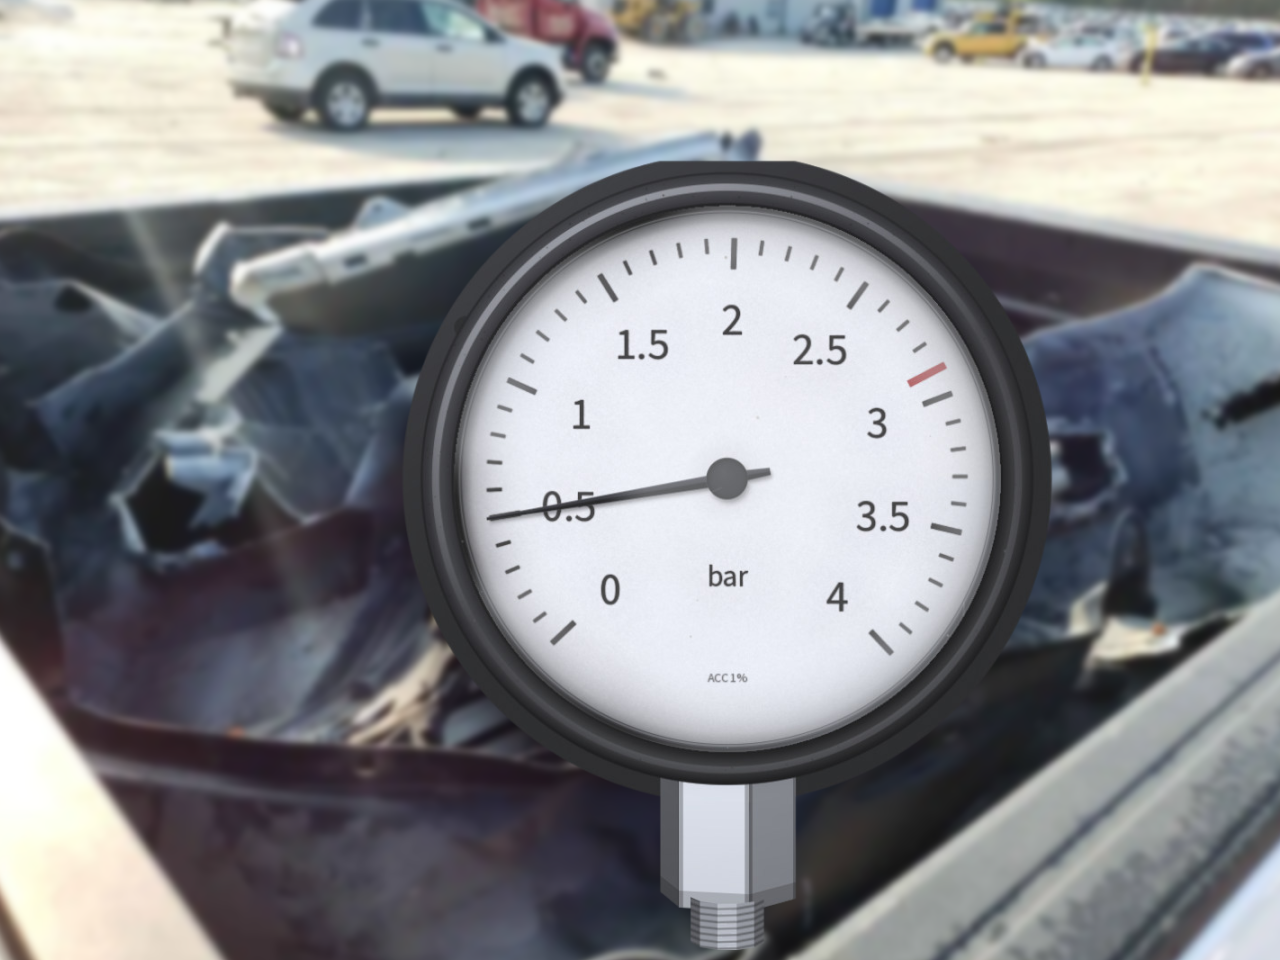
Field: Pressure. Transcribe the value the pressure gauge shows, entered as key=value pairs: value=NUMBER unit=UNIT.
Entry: value=0.5 unit=bar
